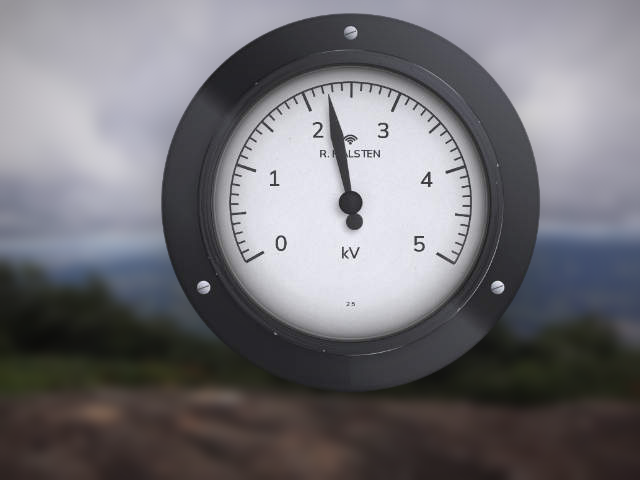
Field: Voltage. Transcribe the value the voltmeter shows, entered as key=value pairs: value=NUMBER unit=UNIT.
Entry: value=2.25 unit=kV
